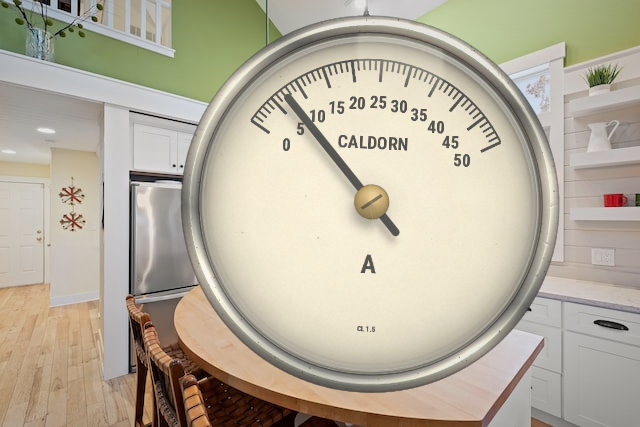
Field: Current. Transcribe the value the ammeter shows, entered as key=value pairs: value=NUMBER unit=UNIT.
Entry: value=7 unit=A
